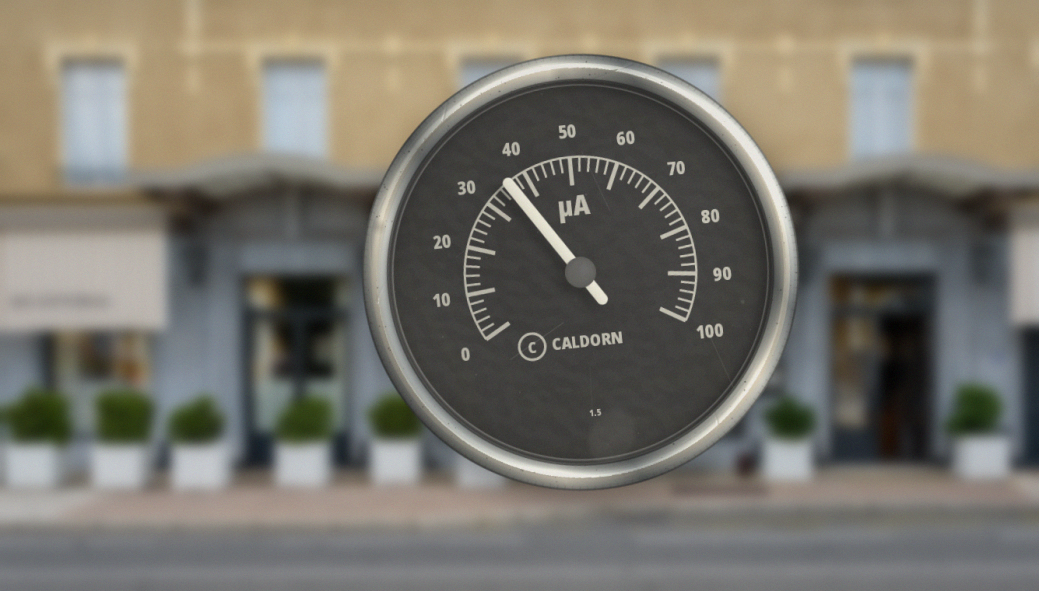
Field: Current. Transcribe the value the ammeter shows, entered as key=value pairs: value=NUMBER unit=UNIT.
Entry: value=36 unit=µA
